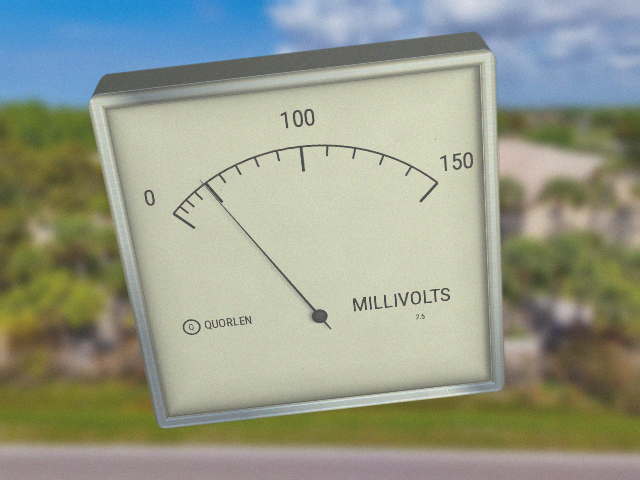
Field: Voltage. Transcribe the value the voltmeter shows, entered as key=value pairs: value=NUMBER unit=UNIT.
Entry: value=50 unit=mV
